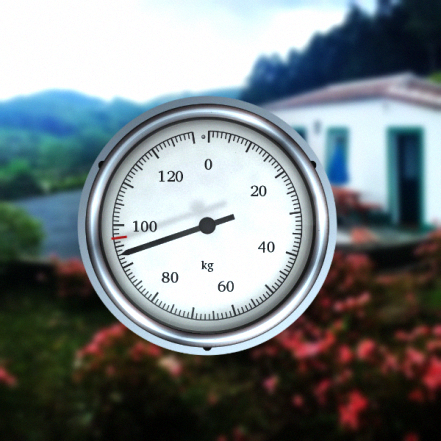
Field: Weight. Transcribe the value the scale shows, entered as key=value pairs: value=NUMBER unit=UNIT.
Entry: value=93 unit=kg
